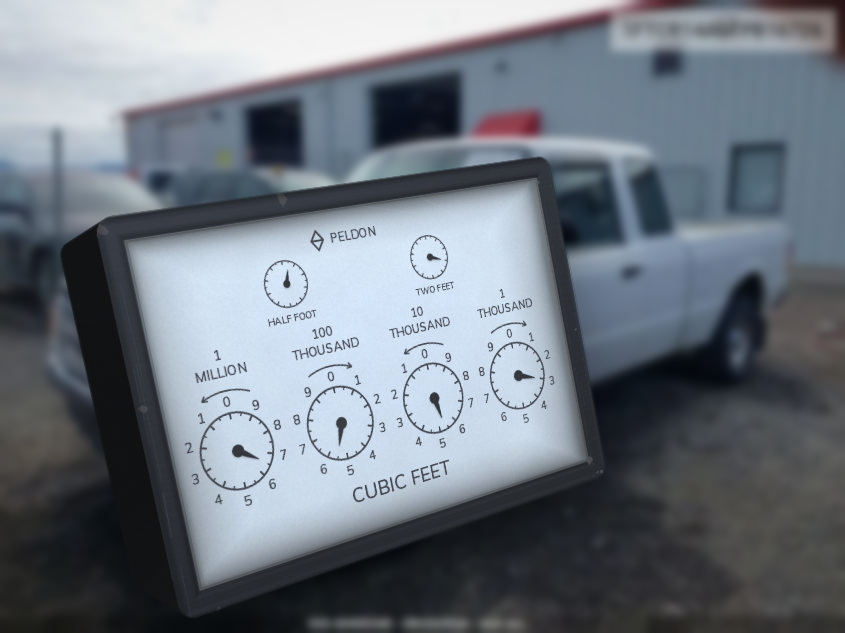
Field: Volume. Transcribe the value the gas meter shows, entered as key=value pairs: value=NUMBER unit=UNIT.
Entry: value=655300 unit=ft³
